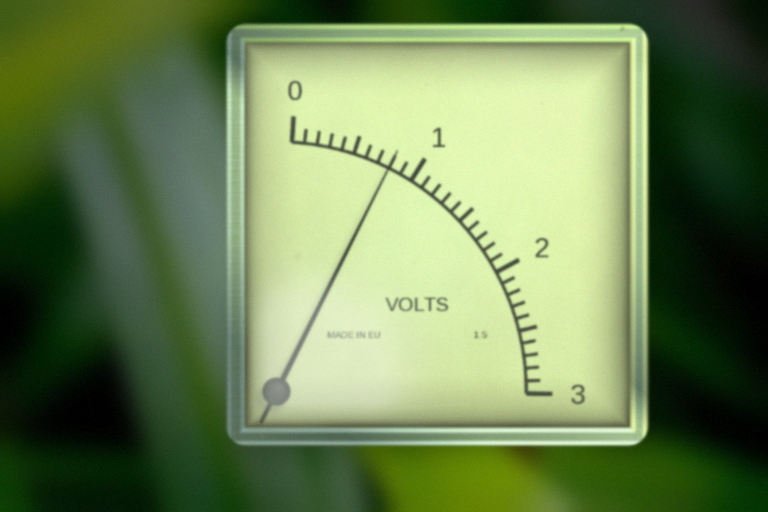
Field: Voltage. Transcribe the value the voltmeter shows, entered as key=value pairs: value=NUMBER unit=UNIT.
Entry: value=0.8 unit=V
